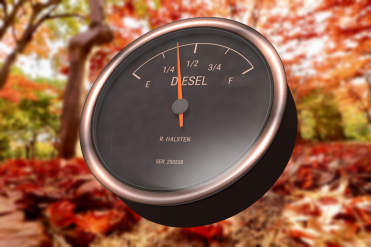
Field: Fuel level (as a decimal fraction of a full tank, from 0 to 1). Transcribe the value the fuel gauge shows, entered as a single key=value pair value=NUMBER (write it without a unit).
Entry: value=0.375
